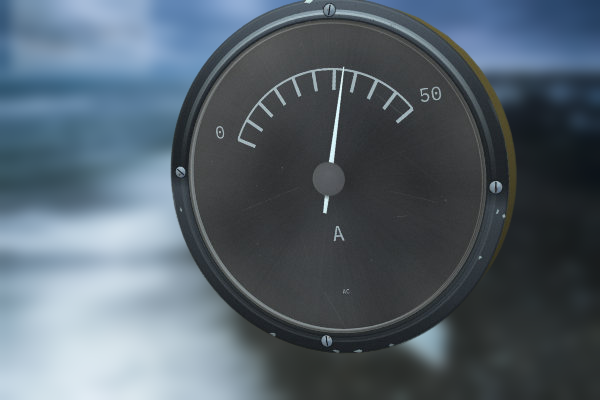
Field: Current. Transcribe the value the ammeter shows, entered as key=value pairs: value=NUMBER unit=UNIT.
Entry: value=32.5 unit=A
